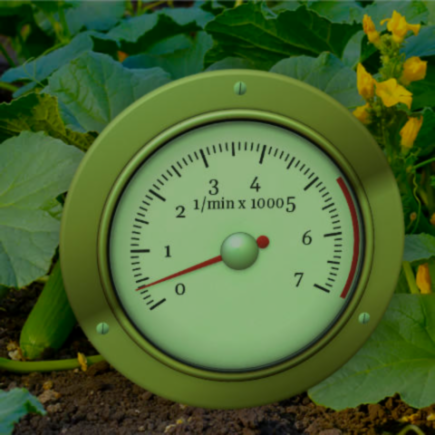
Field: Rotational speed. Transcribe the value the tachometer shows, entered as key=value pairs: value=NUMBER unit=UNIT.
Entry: value=400 unit=rpm
